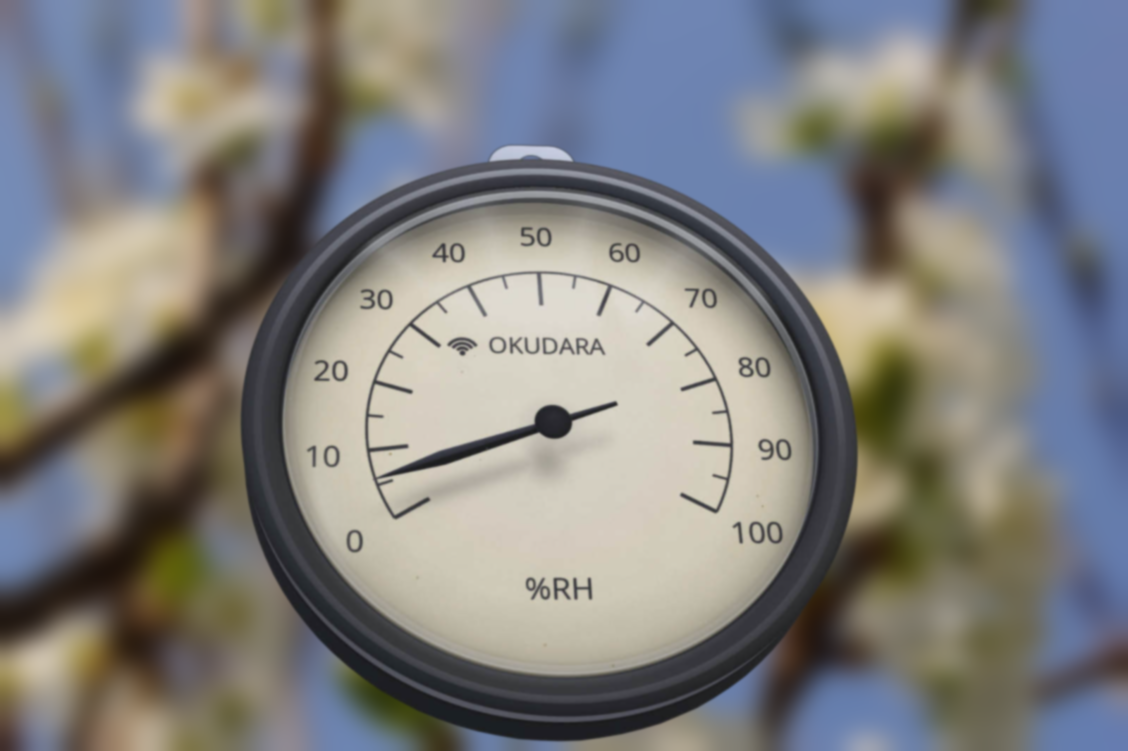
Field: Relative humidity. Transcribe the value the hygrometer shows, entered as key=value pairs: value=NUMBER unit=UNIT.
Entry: value=5 unit=%
